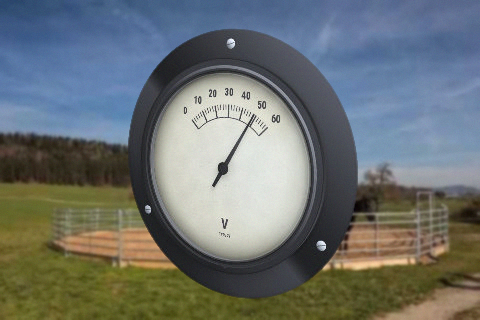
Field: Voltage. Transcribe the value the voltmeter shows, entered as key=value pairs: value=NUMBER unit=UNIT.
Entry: value=50 unit=V
